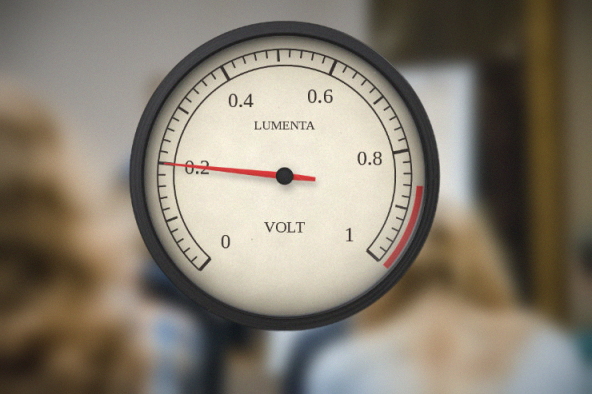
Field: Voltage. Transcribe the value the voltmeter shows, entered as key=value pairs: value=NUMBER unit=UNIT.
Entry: value=0.2 unit=V
